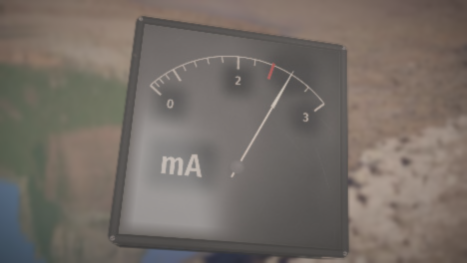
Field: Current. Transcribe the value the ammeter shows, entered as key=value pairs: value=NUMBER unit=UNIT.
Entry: value=2.6 unit=mA
